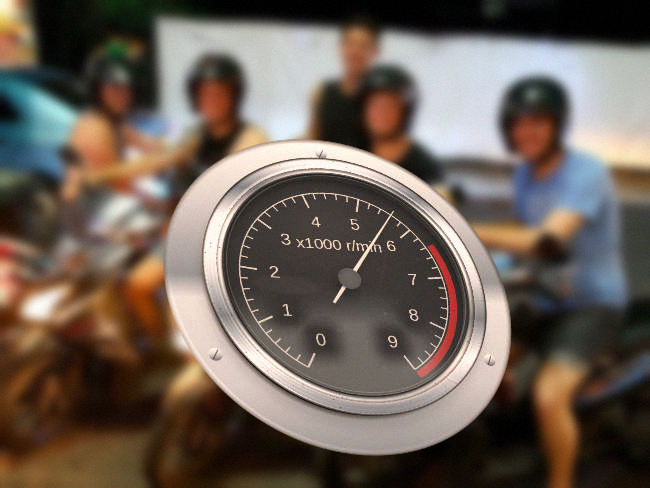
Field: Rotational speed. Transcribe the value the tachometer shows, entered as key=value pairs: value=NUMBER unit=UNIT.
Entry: value=5600 unit=rpm
